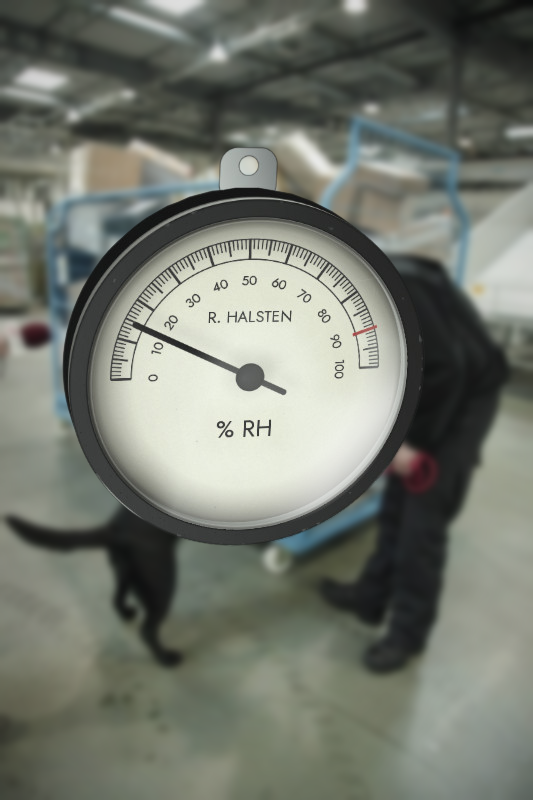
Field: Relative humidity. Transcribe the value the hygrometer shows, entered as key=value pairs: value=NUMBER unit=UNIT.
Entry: value=15 unit=%
